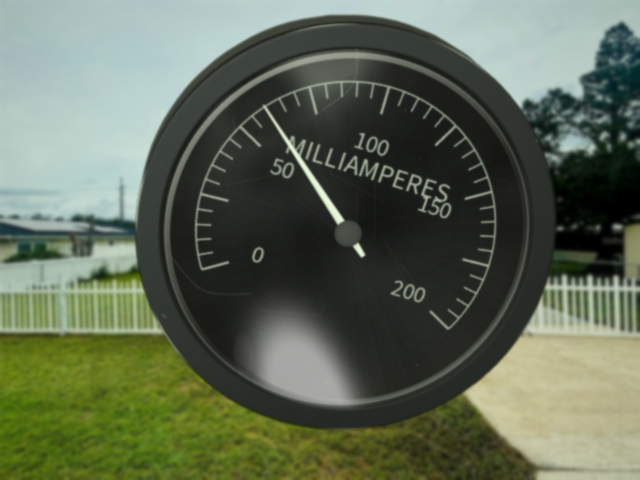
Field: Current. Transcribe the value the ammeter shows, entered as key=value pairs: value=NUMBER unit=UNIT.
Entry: value=60 unit=mA
